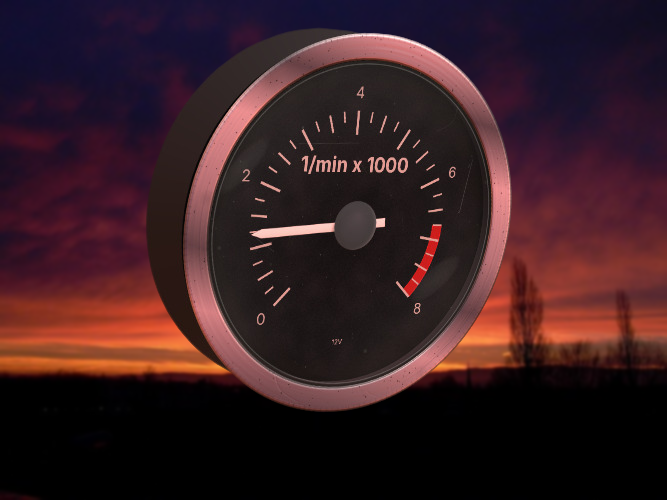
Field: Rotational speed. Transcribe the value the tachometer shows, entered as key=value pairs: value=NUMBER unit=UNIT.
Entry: value=1250 unit=rpm
